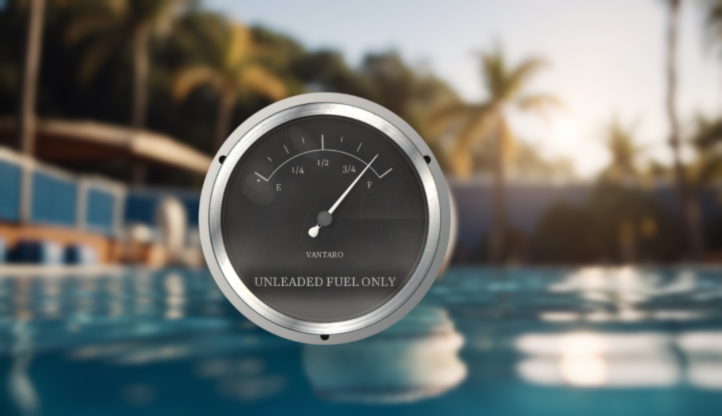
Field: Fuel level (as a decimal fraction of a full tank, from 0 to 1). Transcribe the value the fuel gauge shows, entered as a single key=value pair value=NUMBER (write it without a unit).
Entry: value=0.875
